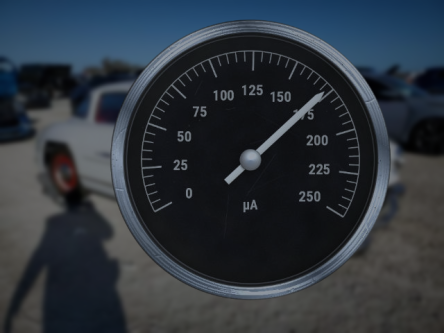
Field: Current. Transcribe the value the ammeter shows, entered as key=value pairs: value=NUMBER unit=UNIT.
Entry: value=172.5 unit=µA
